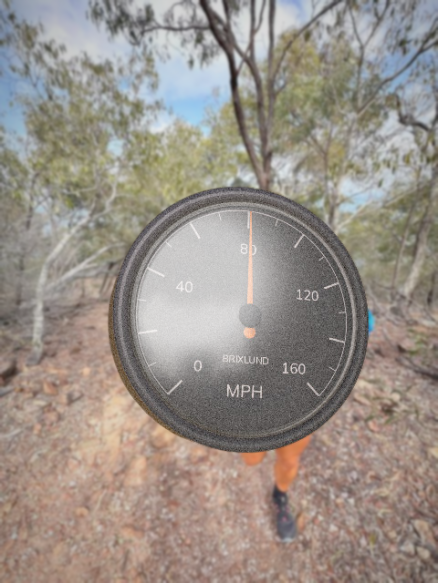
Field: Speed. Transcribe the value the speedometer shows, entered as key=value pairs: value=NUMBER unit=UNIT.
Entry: value=80 unit=mph
